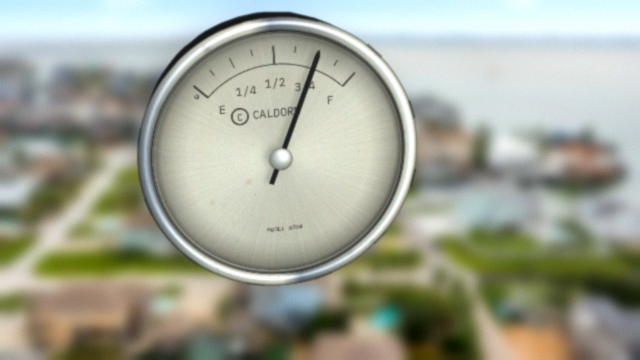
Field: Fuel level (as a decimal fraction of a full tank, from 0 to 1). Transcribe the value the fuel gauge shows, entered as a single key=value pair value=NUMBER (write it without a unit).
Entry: value=0.75
